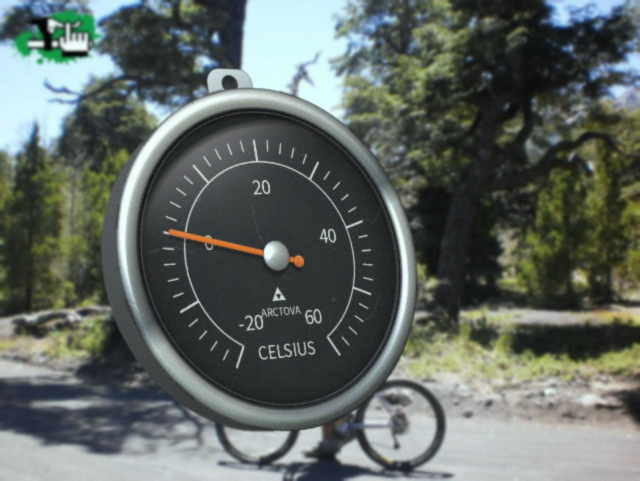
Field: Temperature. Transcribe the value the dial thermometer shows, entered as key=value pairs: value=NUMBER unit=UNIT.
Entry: value=0 unit=°C
